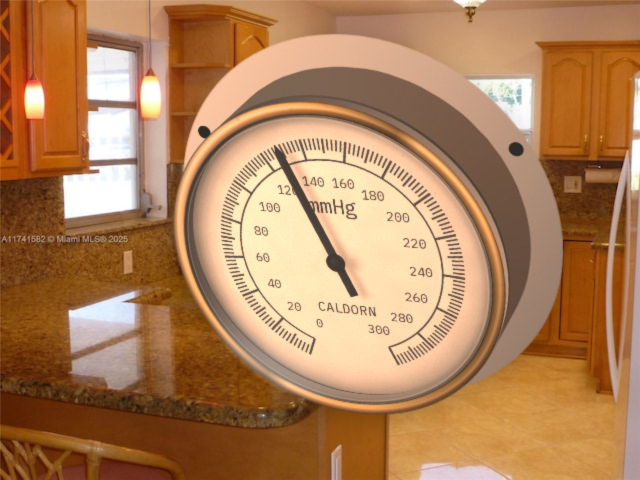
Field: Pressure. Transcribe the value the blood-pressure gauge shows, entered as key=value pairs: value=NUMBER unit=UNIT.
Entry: value=130 unit=mmHg
